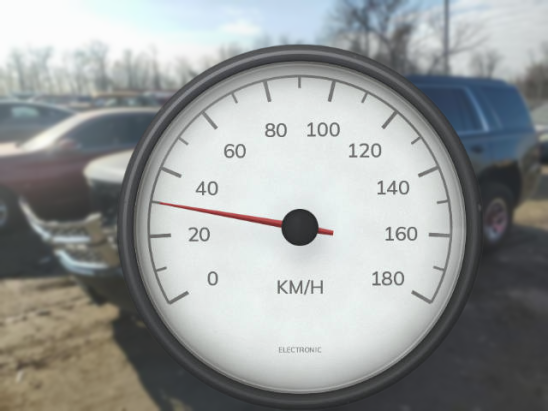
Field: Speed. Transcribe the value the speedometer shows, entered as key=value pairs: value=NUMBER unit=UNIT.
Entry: value=30 unit=km/h
